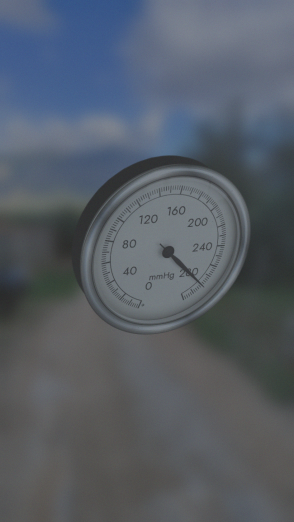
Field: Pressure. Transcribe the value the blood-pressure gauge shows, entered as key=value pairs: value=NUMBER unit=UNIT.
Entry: value=280 unit=mmHg
